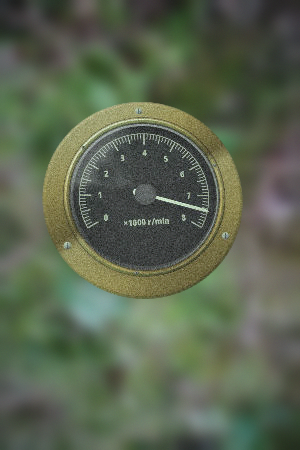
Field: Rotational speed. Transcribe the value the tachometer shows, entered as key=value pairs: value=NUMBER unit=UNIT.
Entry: value=7500 unit=rpm
